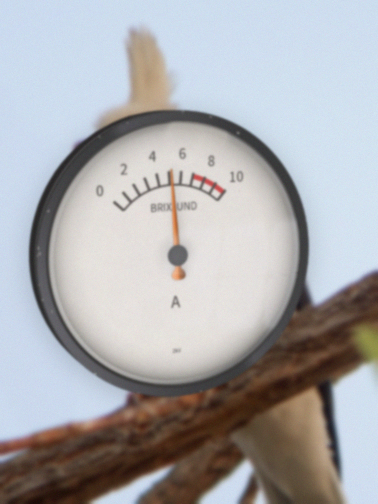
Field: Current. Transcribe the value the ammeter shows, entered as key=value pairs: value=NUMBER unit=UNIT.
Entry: value=5 unit=A
